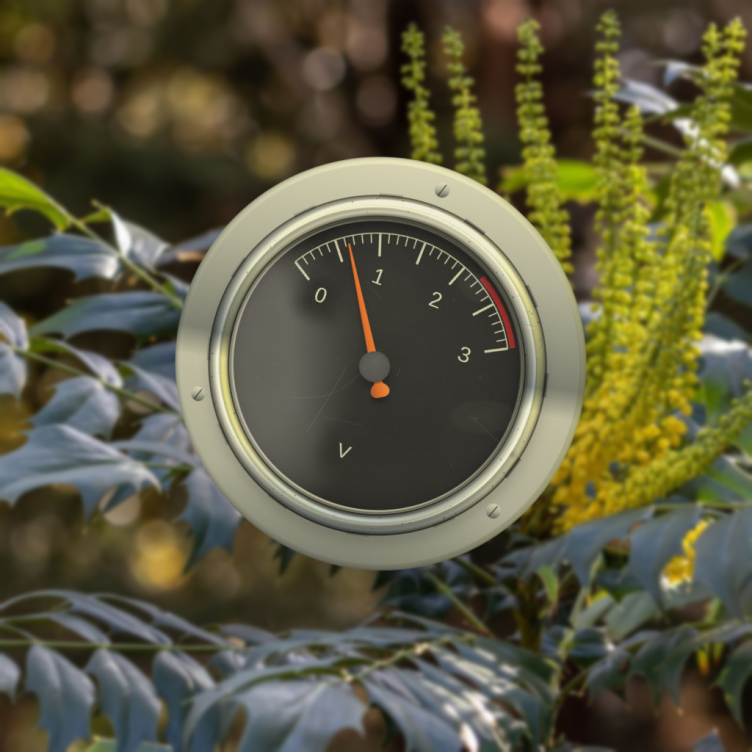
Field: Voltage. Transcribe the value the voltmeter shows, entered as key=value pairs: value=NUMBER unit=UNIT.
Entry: value=0.65 unit=V
